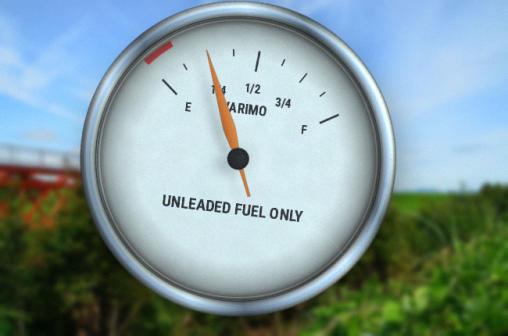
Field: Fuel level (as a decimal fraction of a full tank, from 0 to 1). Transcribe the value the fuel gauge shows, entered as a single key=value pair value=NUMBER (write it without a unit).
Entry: value=0.25
